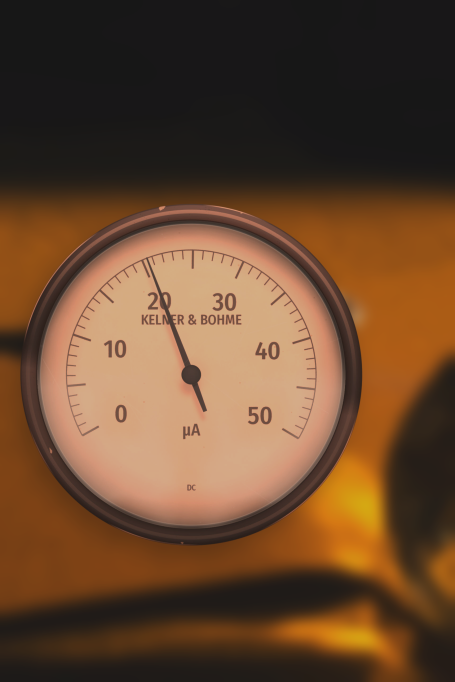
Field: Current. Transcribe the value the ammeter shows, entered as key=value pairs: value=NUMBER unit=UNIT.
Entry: value=20.5 unit=µA
